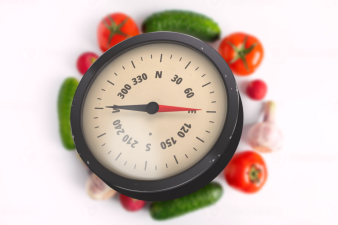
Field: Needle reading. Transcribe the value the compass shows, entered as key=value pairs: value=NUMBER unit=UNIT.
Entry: value=90 unit=°
